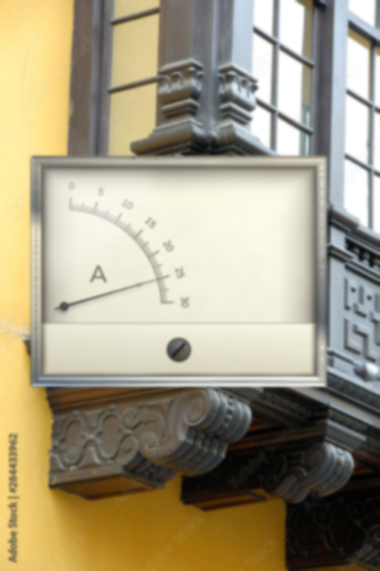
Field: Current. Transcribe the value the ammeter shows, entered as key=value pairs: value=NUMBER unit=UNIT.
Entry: value=25 unit=A
